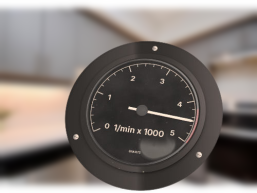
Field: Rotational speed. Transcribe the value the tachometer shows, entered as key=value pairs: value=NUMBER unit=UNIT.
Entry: value=4500 unit=rpm
